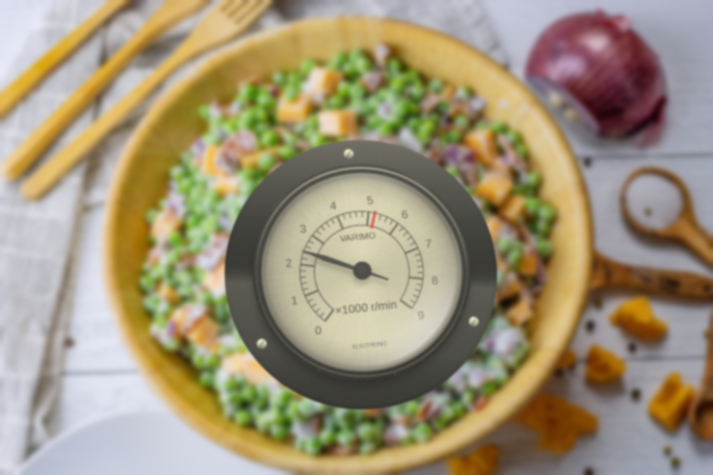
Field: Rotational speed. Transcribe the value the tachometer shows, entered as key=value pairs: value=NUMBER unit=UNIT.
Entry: value=2400 unit=rpm
